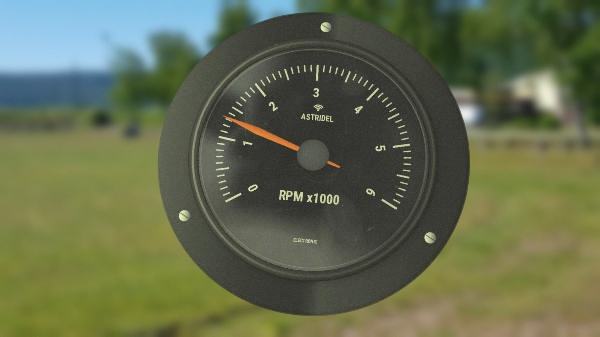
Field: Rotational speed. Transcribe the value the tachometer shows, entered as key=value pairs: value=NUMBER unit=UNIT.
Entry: value=1300 unit=rpm
